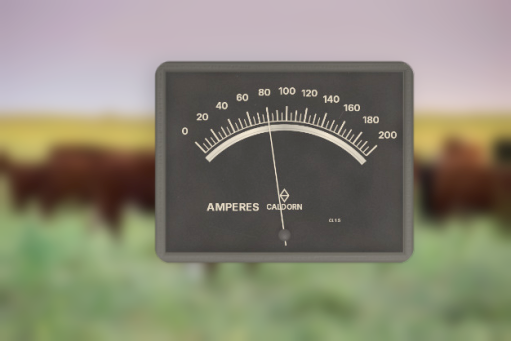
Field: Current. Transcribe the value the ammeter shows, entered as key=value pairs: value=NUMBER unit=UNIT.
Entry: value=80 unit=A
